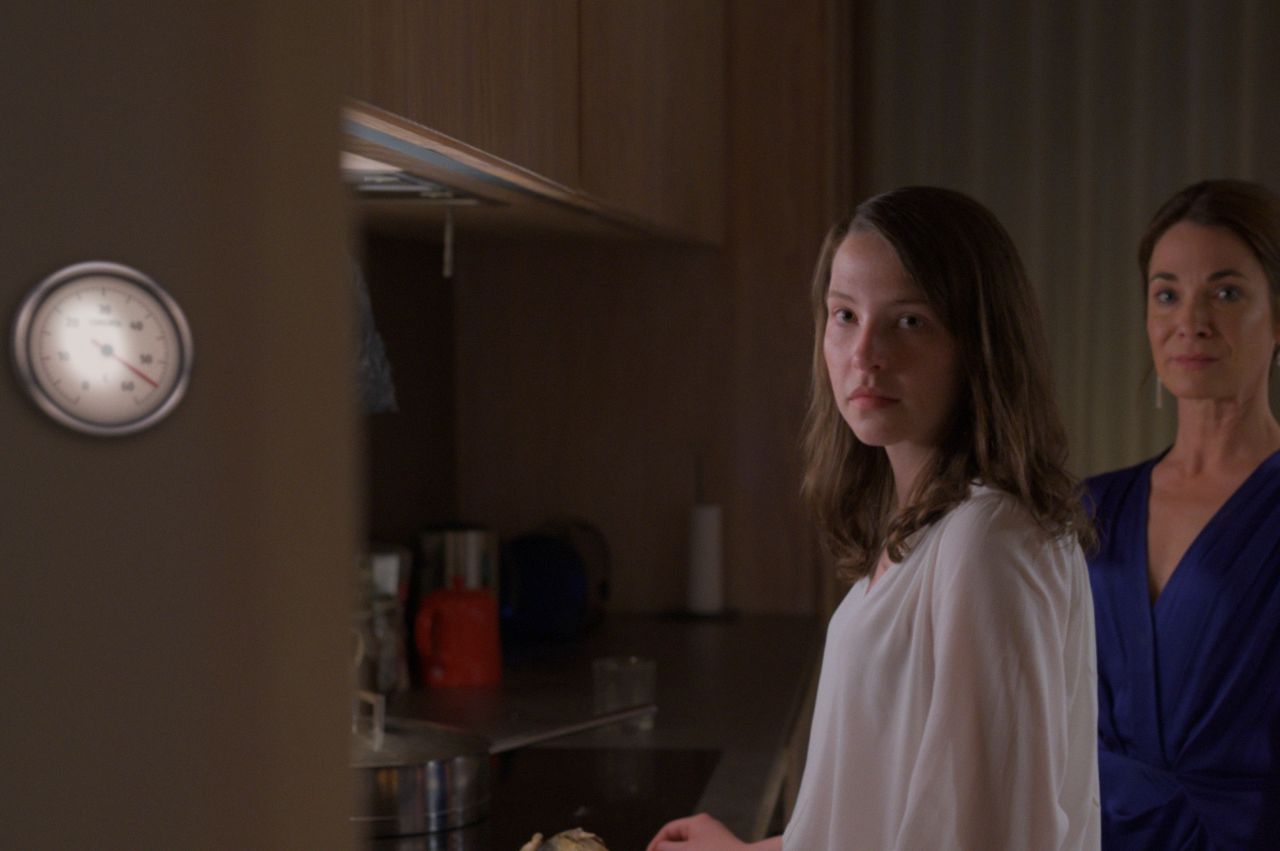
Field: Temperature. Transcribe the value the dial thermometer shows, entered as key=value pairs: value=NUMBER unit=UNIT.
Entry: value=55 unit=°C
